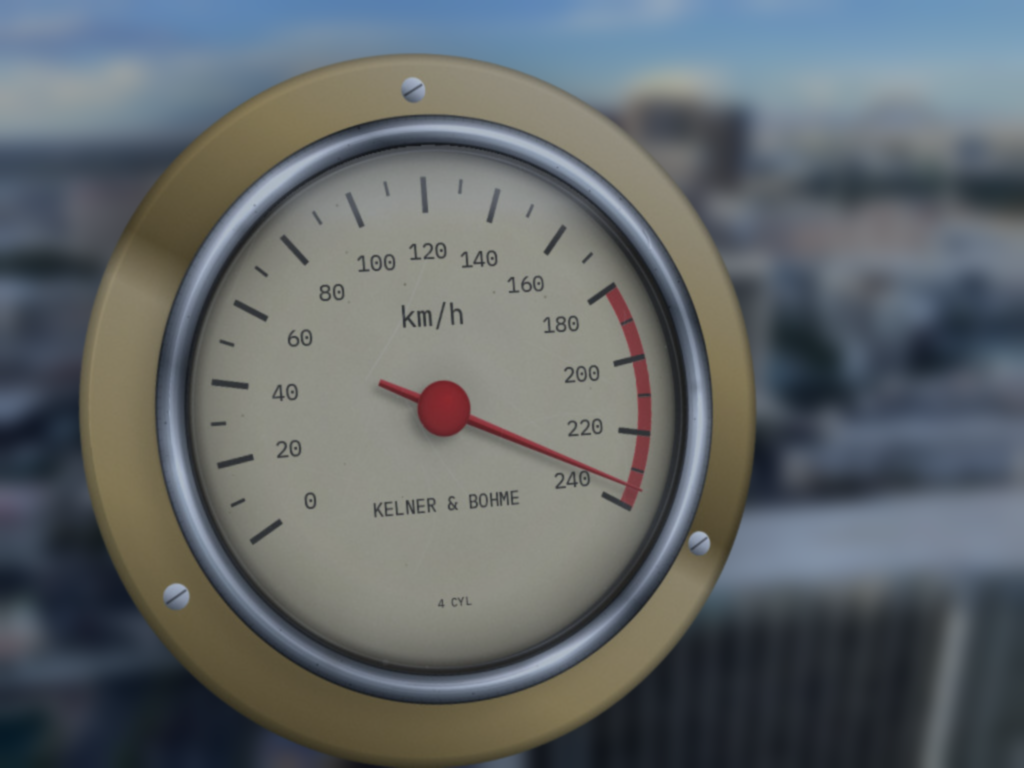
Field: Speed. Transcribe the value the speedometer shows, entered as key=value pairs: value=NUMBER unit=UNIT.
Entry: value=235 unit=km/h
